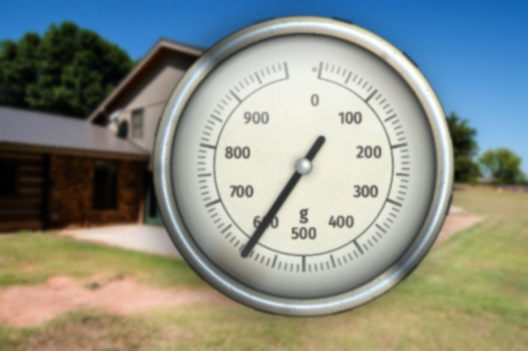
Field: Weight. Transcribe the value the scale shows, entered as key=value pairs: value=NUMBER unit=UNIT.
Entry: value=600 unit=g
